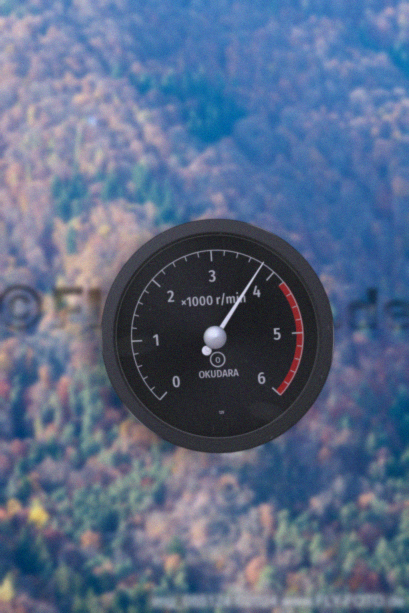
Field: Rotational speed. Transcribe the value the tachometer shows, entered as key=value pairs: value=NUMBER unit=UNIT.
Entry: value=3800 unit=rpm
